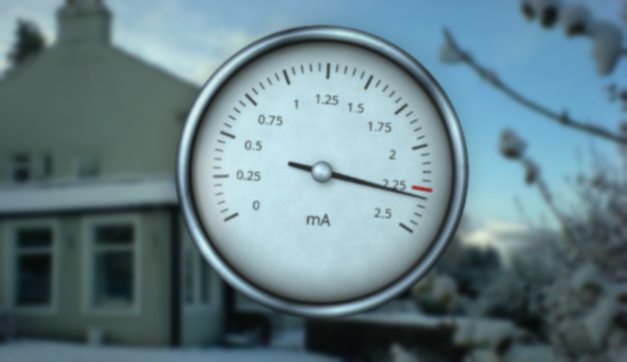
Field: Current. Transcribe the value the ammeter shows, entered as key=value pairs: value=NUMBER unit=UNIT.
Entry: value=2.3 unit=mA
